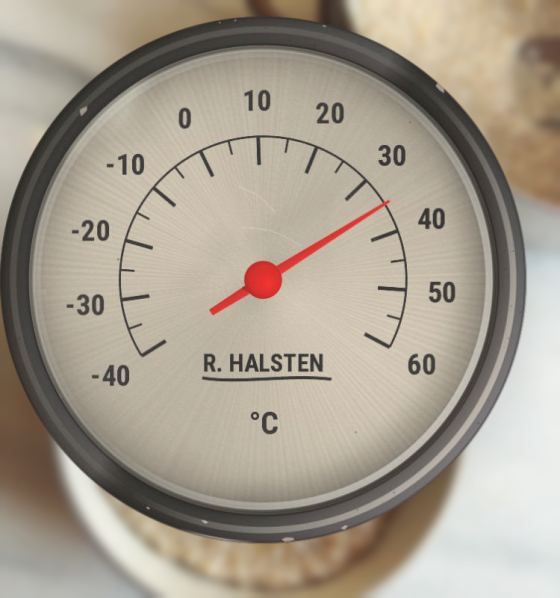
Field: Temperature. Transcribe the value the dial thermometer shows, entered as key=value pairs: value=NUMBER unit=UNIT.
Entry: value=35 unit=°C
